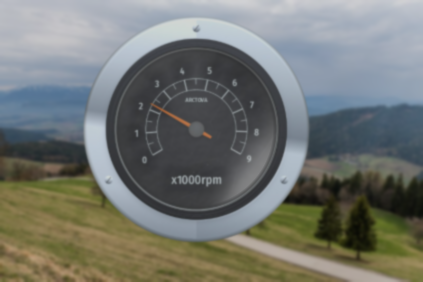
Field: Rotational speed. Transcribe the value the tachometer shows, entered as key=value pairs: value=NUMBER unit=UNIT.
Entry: value=2250 unit=rpm
